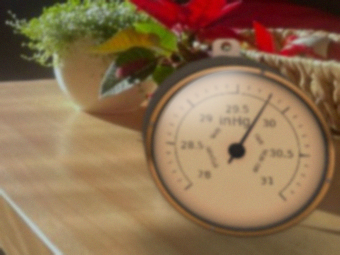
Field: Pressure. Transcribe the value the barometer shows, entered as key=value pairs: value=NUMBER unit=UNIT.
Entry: value=29.8 unit=inHg
